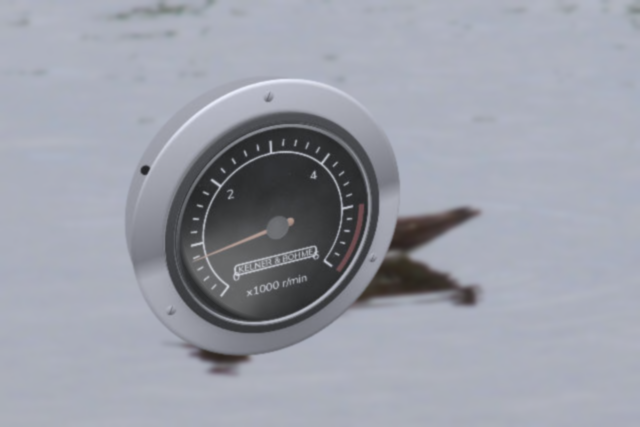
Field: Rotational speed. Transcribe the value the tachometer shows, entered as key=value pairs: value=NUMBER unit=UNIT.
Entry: value=800 unit=rpm
